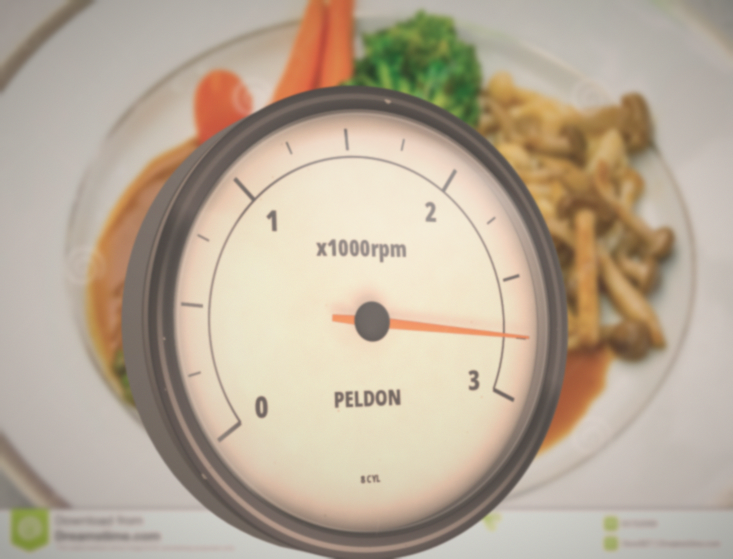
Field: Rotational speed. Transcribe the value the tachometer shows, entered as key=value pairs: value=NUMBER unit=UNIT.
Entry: value=2750 unit=rpm
